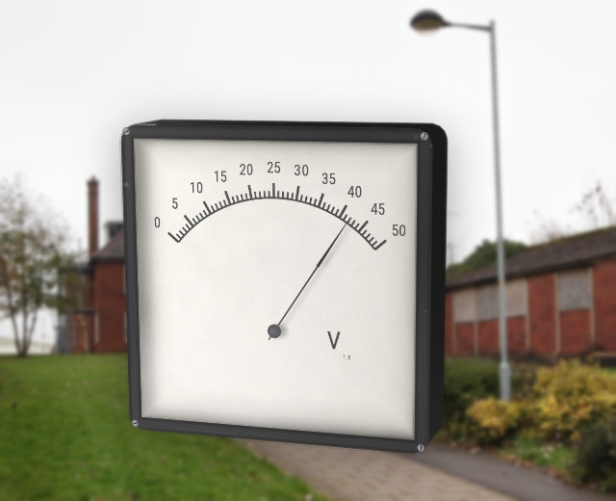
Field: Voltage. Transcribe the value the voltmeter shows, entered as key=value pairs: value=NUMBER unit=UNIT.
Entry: value=42 unit=V
